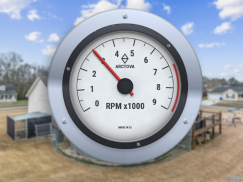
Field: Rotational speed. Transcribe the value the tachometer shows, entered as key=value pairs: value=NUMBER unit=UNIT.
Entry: value=3000 unit=rpm
